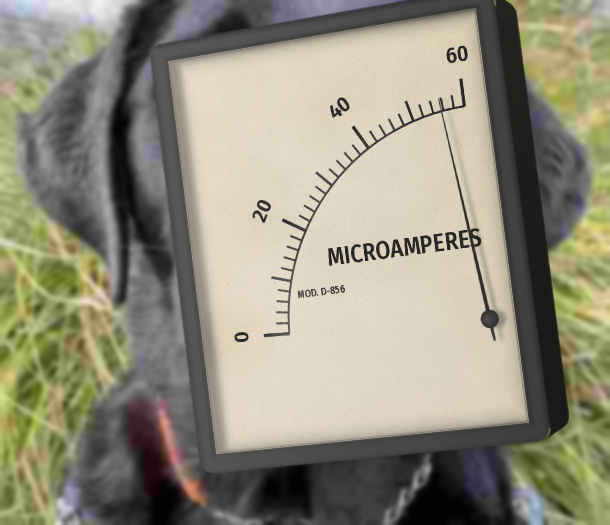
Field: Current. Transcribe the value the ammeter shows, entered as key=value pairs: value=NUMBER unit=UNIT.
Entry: value=56 unit=µA
